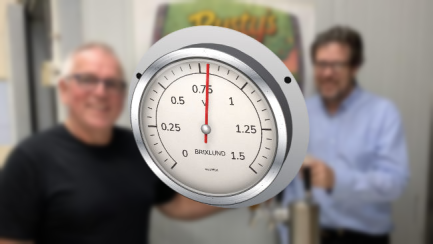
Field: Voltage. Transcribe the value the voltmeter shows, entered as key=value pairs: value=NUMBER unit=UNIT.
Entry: value=0.8 unit=V
